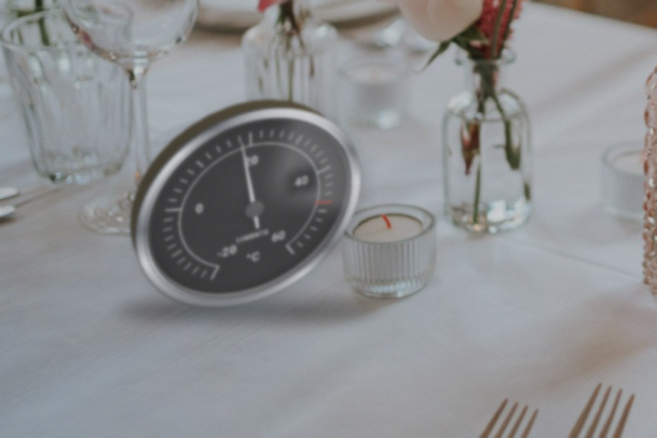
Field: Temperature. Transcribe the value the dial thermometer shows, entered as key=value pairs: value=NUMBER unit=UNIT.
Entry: value=18 unit=°C
